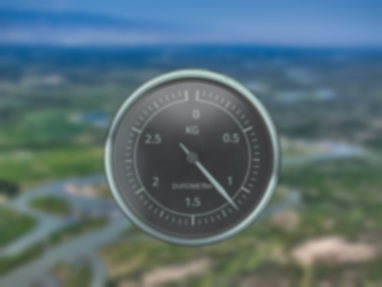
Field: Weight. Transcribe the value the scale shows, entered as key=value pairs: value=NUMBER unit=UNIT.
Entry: value=1.15 unit=kg
